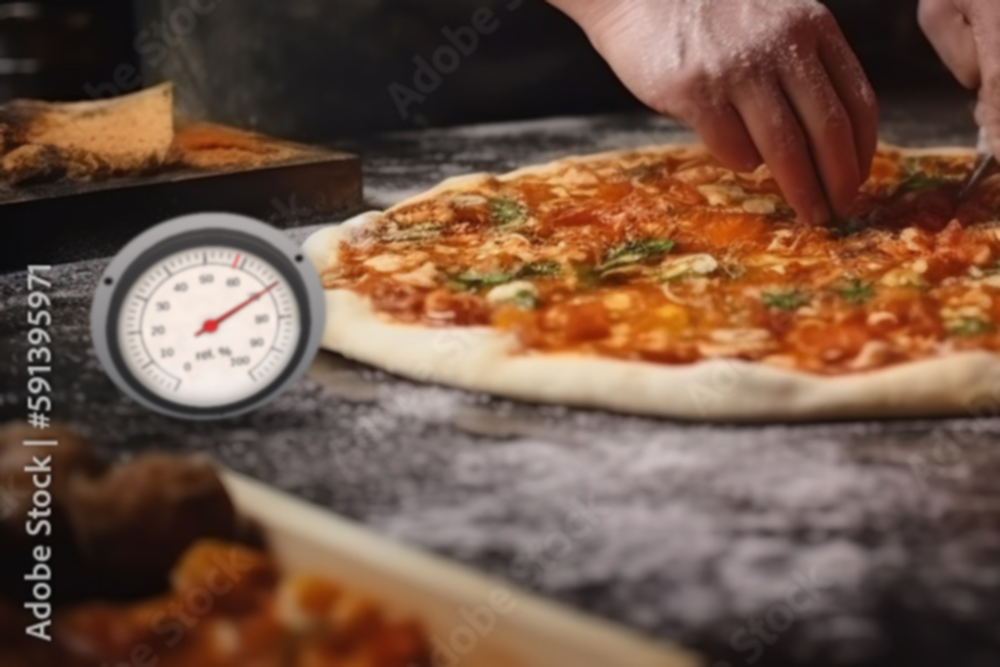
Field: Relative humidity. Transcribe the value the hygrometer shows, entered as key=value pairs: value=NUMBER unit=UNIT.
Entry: value=70 unit=%
